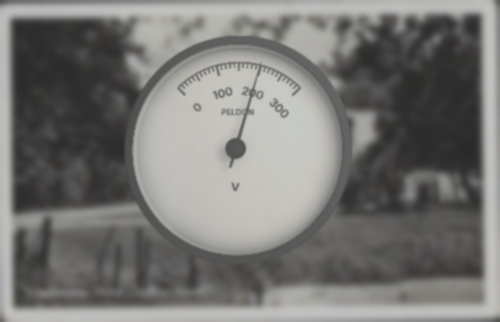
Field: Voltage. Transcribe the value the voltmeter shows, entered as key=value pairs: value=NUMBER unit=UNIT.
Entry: value=200 unit=V
